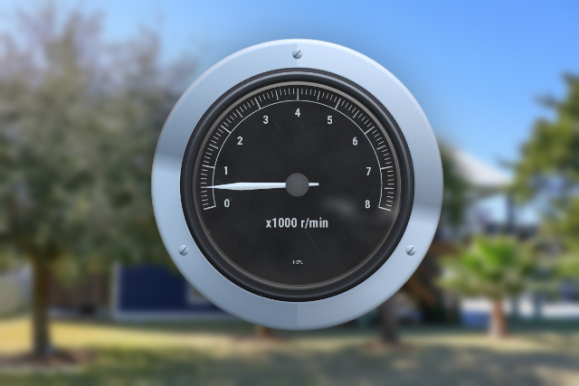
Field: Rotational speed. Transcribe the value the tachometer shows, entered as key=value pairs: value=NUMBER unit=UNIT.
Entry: value=500 unit=rpm
